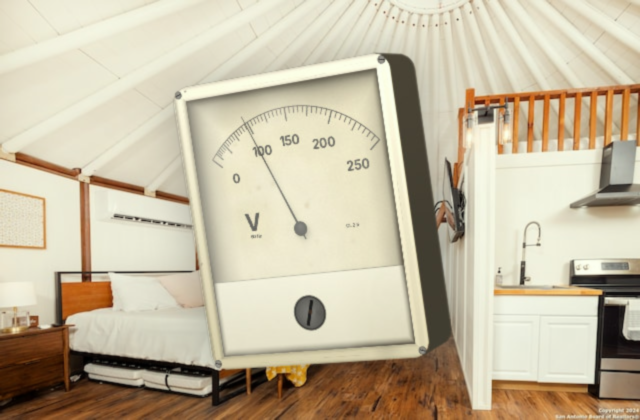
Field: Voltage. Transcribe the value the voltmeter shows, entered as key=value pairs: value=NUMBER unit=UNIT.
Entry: value=100 unit=V
